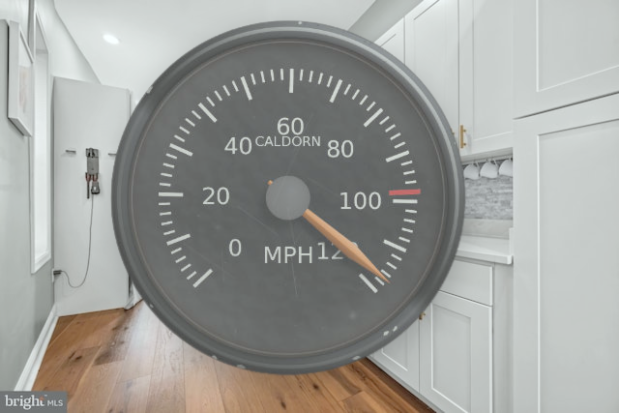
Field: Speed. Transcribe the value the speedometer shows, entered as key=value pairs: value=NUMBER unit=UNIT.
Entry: value=117 unit=mph
